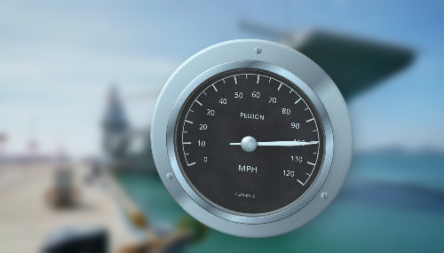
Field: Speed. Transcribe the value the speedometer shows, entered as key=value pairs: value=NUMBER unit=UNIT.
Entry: value=100 unit=mph
